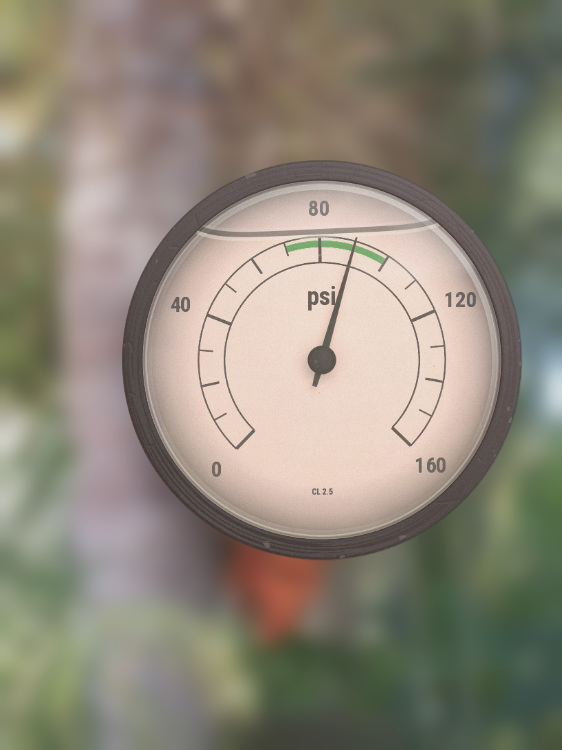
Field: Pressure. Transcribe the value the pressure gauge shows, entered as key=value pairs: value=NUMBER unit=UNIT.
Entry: value=90 unit=psi
